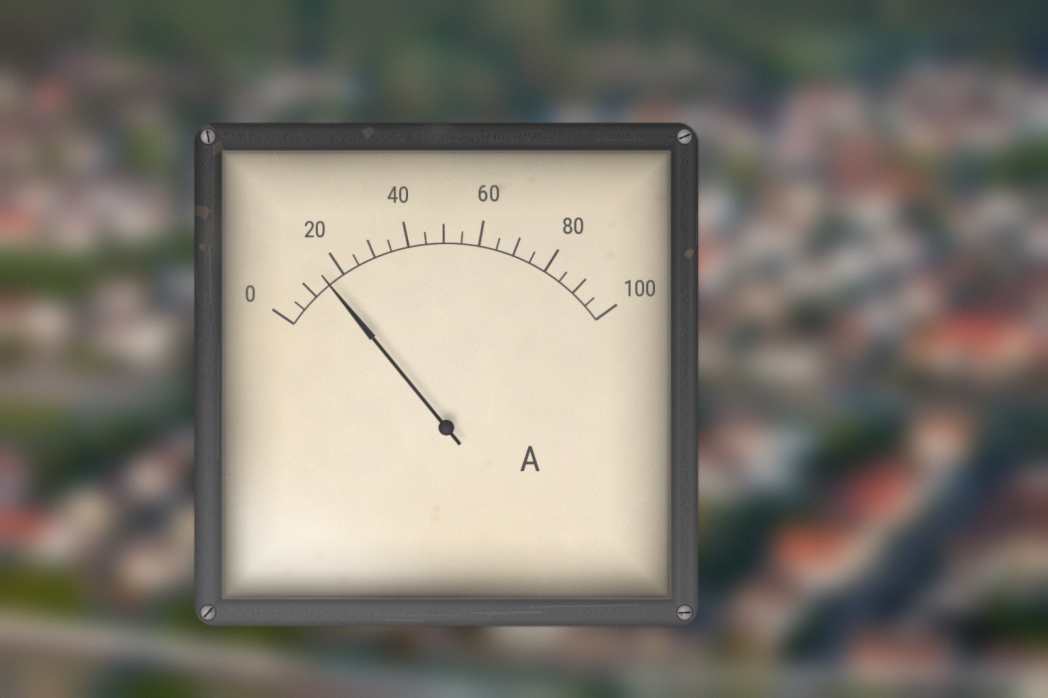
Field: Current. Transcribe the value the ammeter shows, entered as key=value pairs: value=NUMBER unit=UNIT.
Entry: value=15 unit=A
